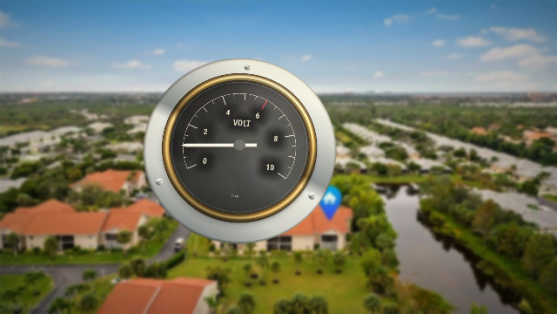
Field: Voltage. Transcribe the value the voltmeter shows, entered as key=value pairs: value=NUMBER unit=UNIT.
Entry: value=1 unit=V
